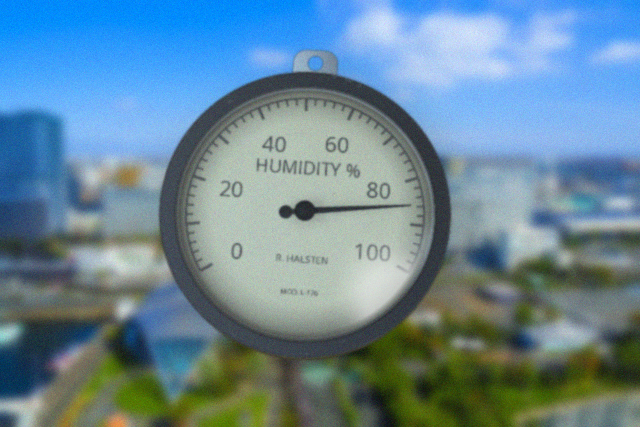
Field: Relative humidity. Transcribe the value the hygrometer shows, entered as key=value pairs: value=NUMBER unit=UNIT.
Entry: value=86 unit=%
